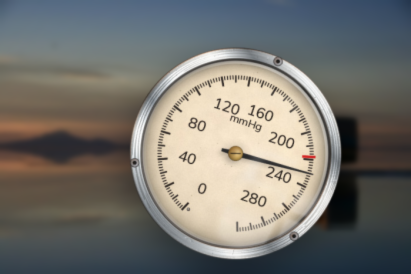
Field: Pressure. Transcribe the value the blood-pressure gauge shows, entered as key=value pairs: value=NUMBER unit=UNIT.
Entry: value=230 unit=mmHg
